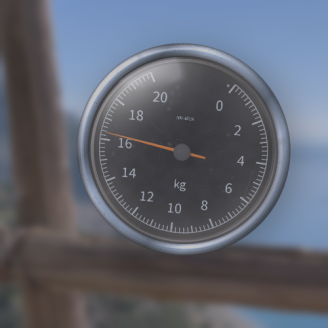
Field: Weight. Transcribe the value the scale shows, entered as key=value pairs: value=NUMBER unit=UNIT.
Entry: value=16.4 unit=kg
